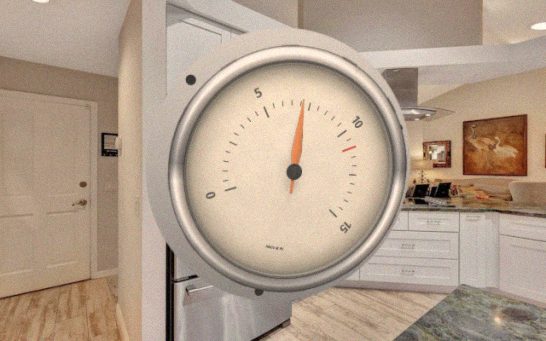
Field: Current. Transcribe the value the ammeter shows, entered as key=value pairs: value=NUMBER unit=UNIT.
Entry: value=7 unit=A
